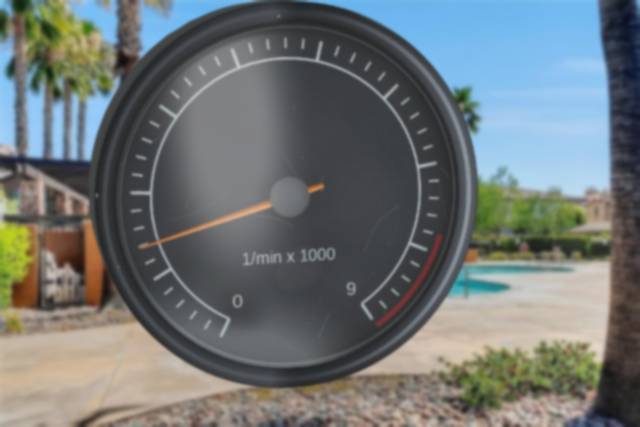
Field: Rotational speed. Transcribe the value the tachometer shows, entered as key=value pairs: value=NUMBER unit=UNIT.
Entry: value=1400 unit=rpm
